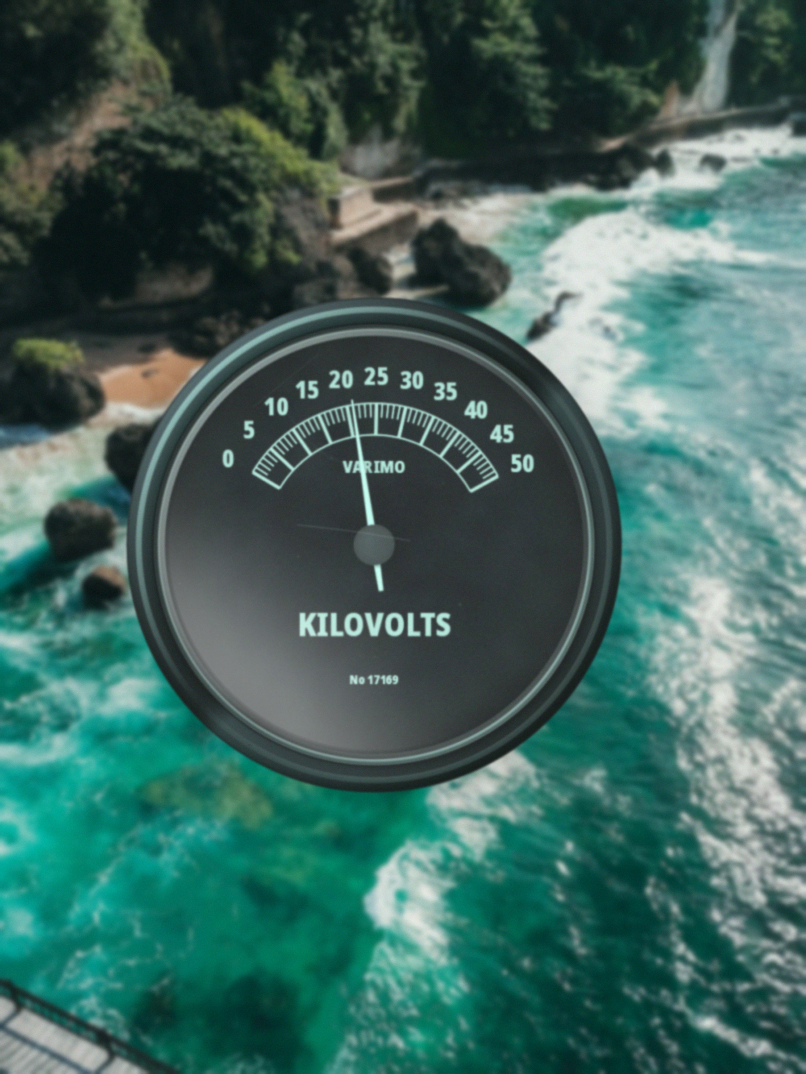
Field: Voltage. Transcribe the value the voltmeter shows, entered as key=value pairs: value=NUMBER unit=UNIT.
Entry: value=21 unit=kV
